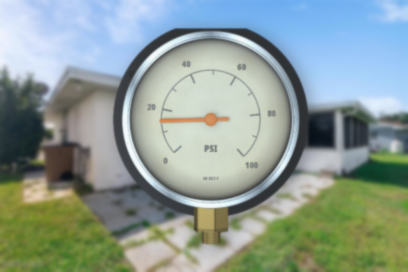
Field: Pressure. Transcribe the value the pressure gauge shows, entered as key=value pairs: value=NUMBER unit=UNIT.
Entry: value=15 unit=psi
